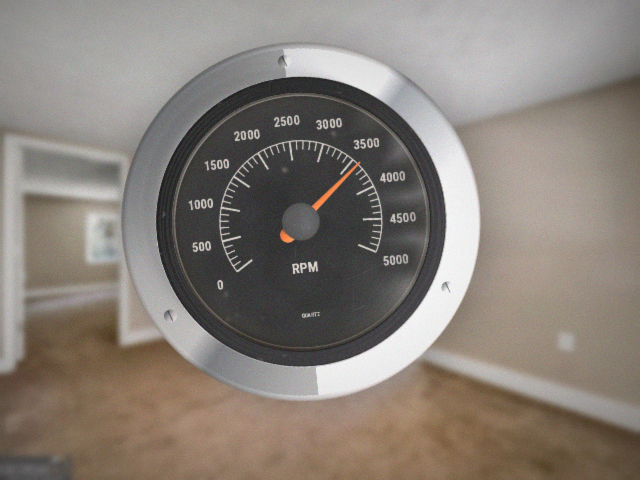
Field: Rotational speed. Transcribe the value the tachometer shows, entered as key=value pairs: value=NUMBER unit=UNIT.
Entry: value=3600 unit=rpm
